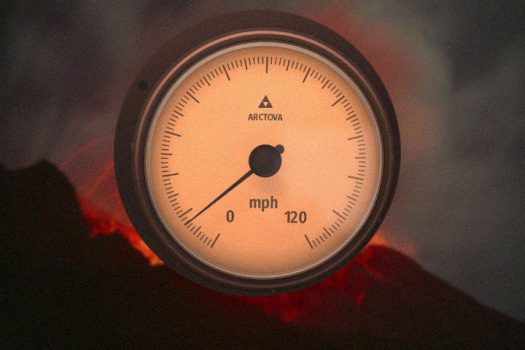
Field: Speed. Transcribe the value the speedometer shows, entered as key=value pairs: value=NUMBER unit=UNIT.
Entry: value=8 unit=mph
